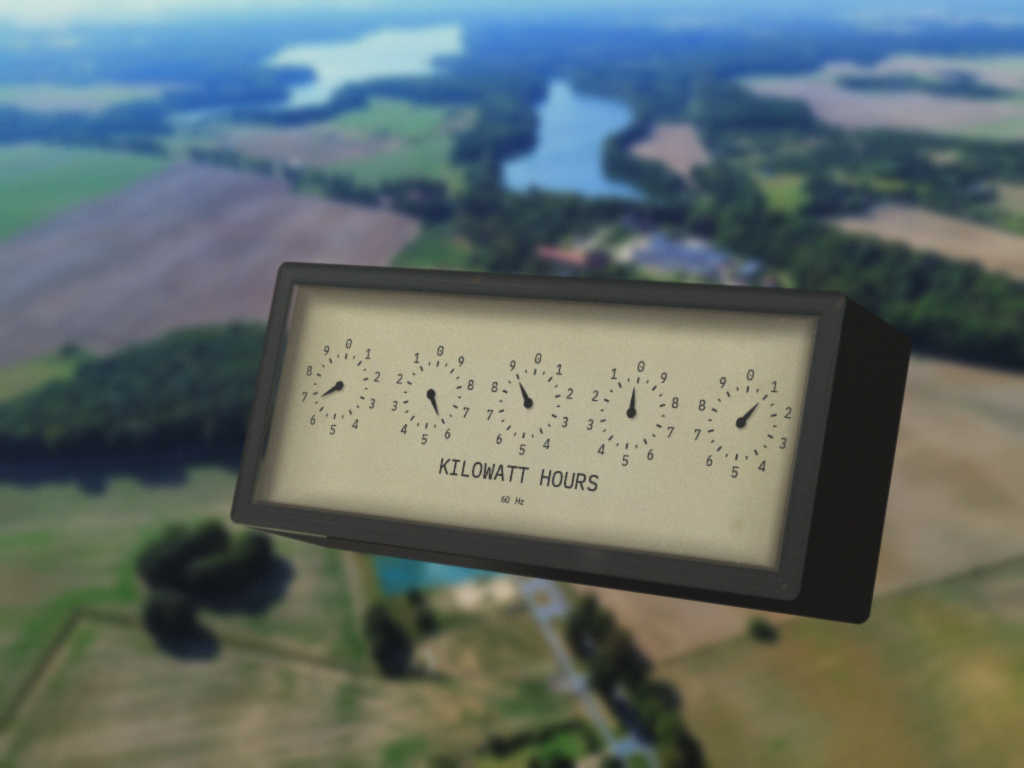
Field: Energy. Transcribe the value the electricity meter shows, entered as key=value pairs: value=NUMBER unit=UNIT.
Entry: value=65901 unit=kWh
